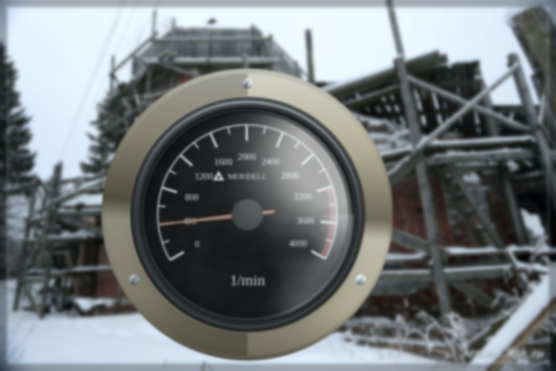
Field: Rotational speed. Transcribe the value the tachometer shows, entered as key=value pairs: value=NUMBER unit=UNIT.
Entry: value=400 unit=rpm
